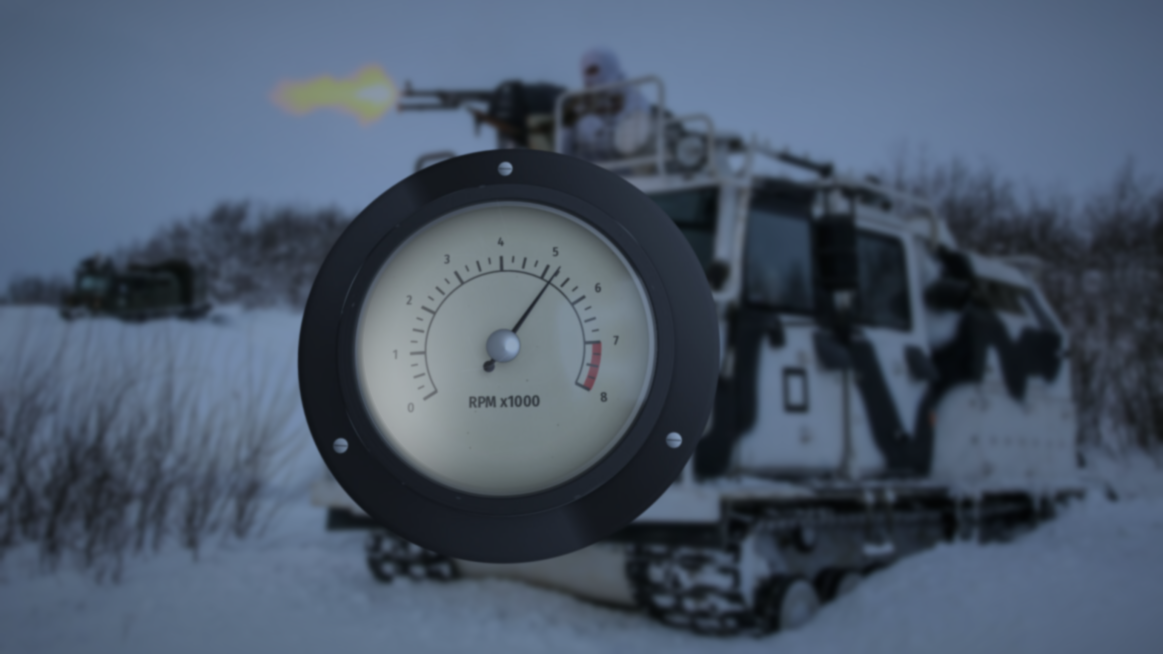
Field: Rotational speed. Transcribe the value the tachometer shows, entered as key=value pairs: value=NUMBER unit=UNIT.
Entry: value=5250 unit=rpm
